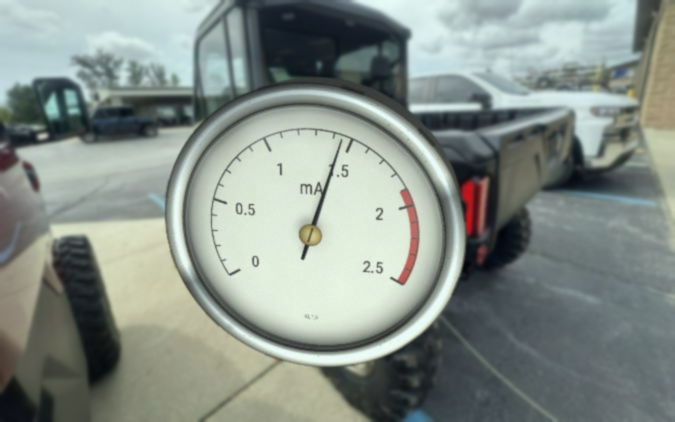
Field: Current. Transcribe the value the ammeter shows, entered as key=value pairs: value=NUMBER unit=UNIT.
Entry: value=1.45 unit=mA
